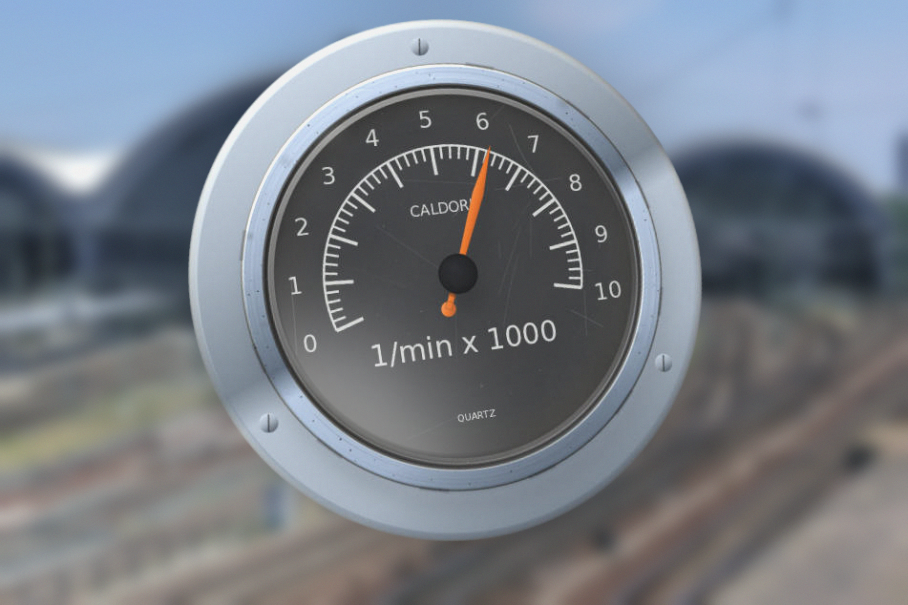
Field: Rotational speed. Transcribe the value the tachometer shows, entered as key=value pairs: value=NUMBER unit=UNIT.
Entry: value=6200 unit=rpm
